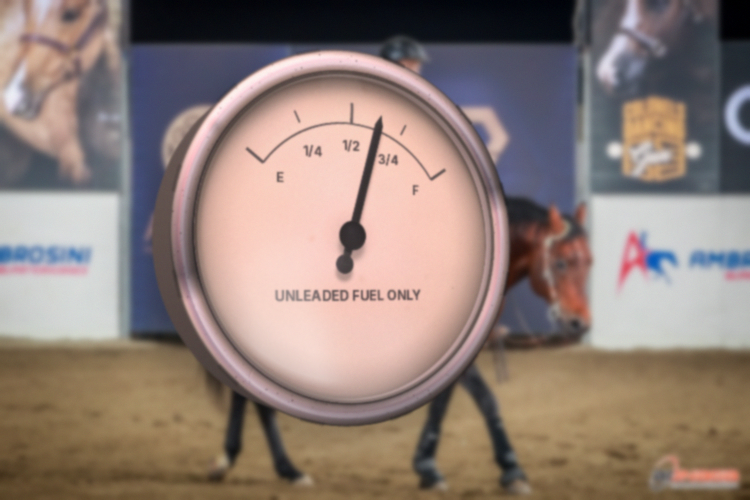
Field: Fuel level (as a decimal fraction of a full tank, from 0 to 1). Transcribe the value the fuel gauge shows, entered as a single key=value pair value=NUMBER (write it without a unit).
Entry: value=0.625
